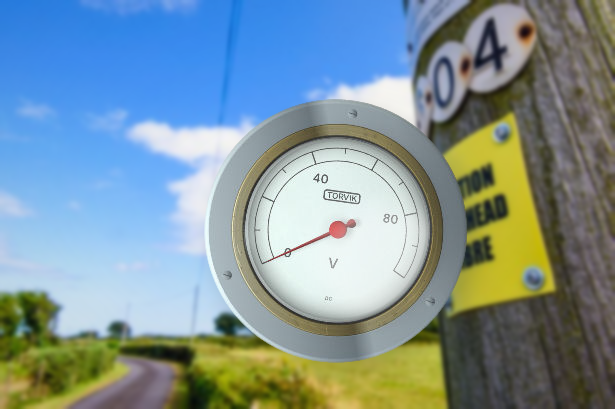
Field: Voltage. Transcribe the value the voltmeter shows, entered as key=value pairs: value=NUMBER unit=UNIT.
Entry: value=0 unit=V
